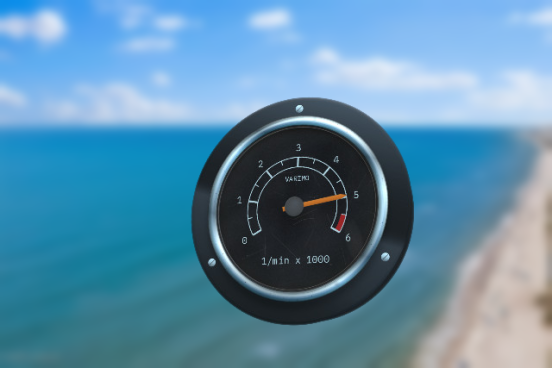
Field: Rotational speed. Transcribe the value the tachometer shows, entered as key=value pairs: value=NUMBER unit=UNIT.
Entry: value=5000 unit=rpm
